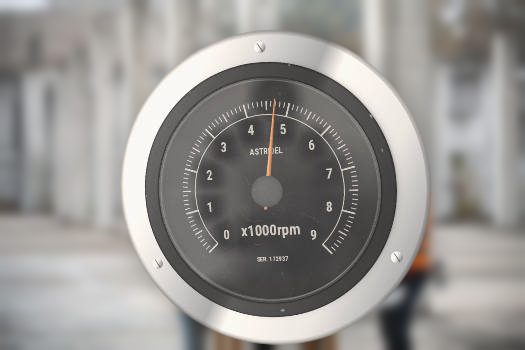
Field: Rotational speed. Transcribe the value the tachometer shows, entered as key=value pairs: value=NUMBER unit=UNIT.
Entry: value=4700 unit=rpm
